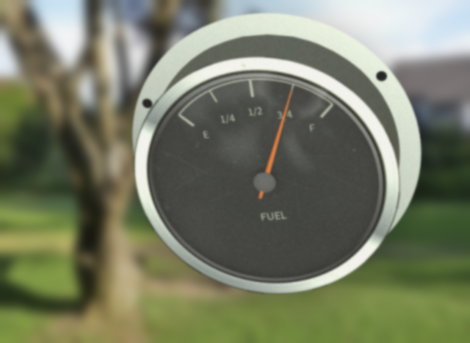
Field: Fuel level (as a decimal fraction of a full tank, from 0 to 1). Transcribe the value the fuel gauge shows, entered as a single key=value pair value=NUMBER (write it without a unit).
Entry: value=0.75
